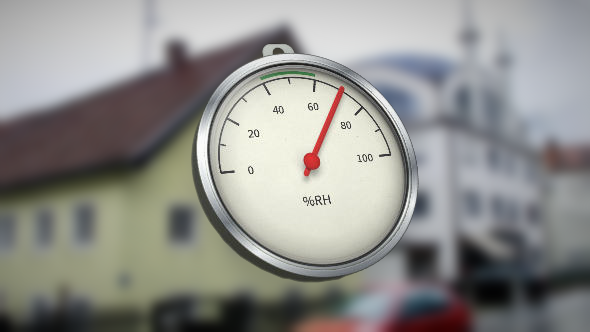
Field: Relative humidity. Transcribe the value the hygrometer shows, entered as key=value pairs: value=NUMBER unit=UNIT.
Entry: value=70 unit=%
